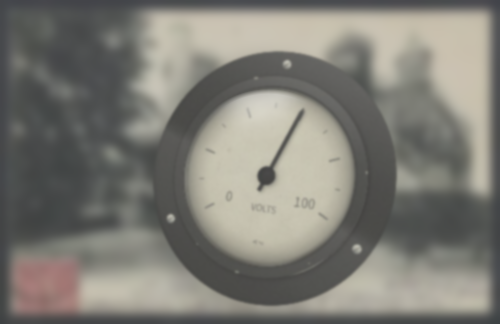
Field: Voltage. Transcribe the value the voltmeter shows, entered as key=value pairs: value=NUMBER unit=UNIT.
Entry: value=60 unit=V
